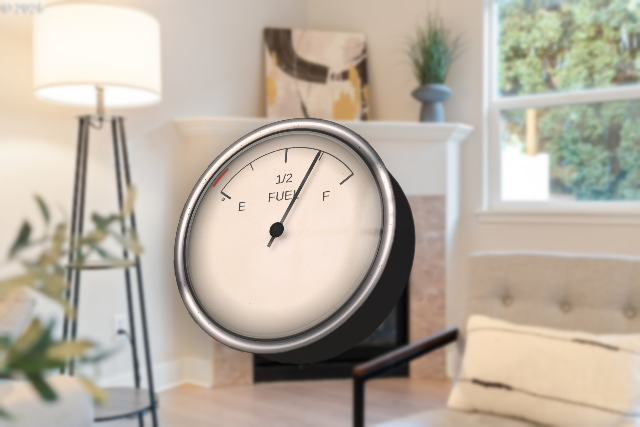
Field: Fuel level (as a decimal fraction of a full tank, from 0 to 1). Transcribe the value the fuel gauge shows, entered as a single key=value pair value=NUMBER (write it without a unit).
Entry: value=0.75
